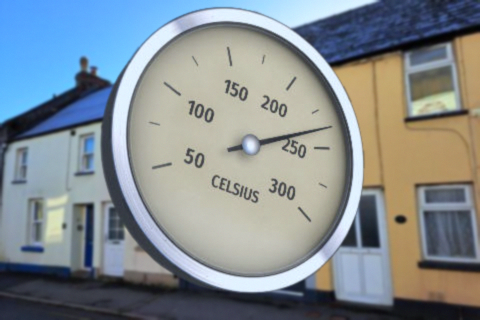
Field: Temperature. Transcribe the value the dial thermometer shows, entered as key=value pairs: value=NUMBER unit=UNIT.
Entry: value=237.5 unit=°C
